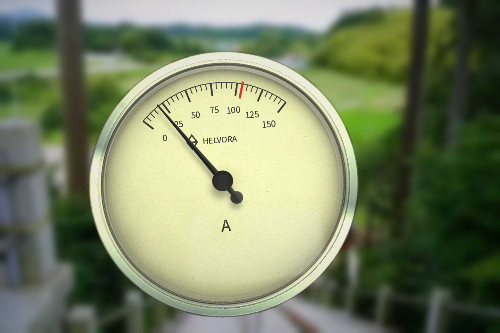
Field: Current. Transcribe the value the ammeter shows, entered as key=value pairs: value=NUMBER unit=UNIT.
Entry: value=20 unit=A
